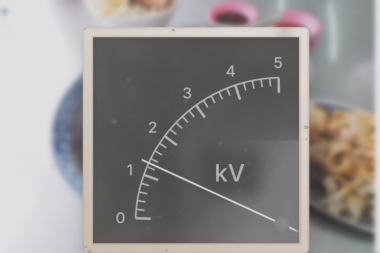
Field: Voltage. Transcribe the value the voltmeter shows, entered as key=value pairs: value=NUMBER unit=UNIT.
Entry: value=1.3 unit=kV
